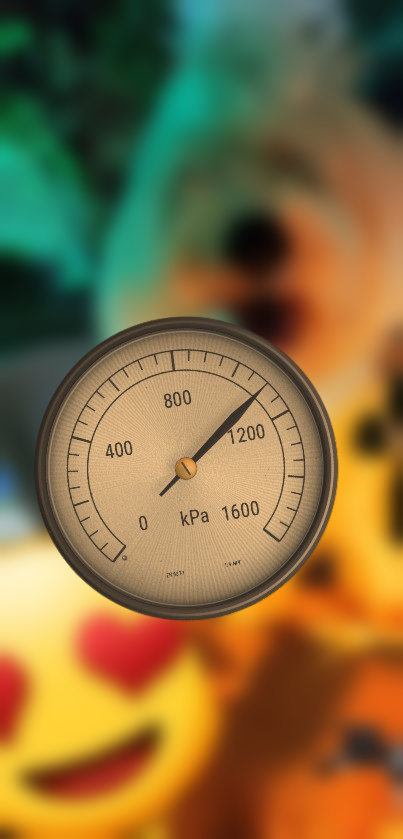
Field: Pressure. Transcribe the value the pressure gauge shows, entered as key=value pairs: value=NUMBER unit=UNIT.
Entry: value=1100 unit=kPa
